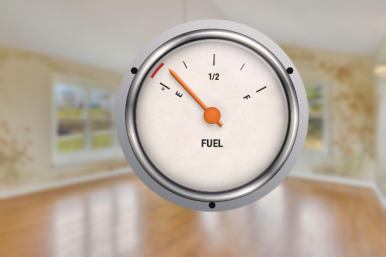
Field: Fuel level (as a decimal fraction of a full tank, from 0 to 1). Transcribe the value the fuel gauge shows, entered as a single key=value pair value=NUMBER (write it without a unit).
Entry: value=0.125
